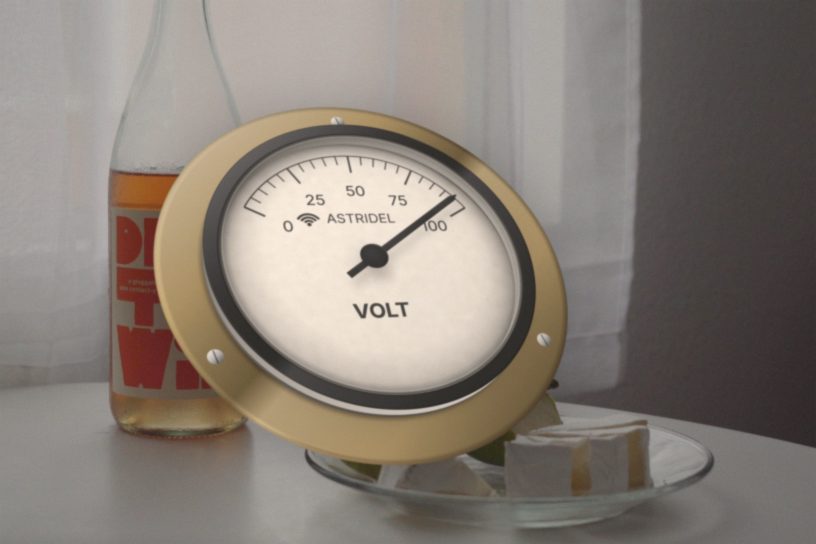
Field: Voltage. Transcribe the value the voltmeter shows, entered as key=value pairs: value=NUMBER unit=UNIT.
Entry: value=95 unit=V
